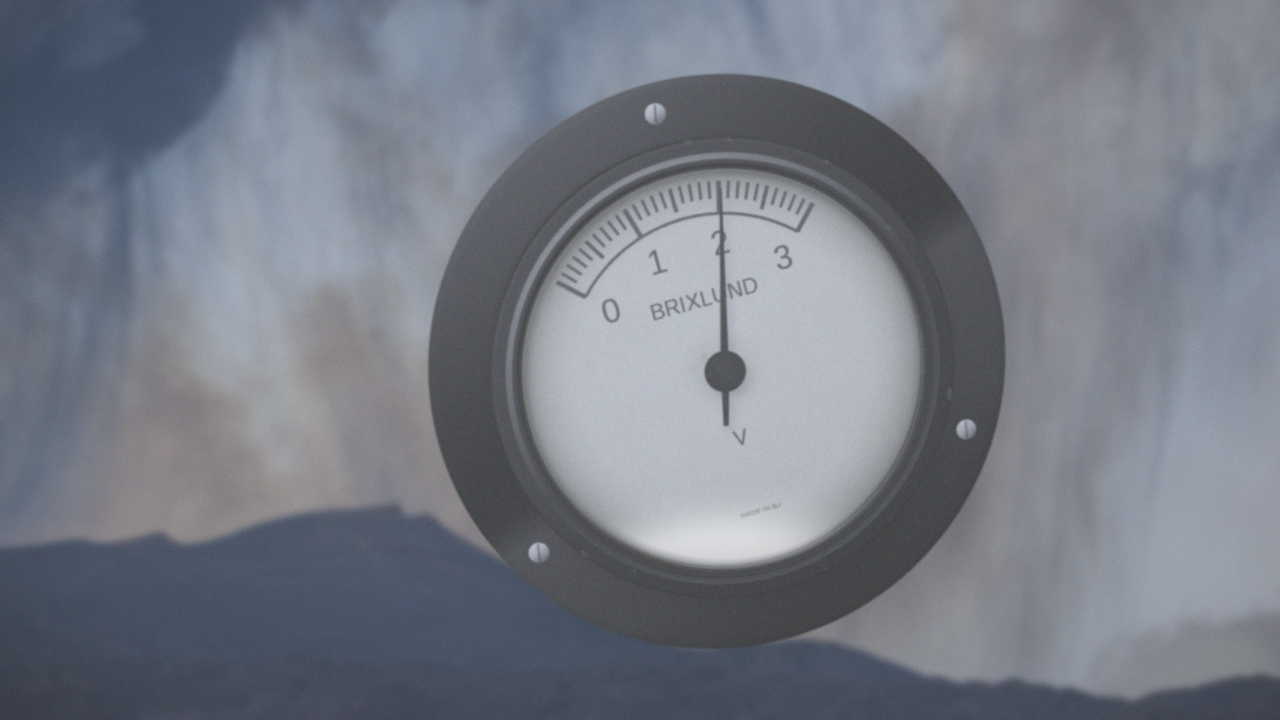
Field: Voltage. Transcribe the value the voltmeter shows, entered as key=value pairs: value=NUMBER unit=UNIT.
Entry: value=2 unit=V
